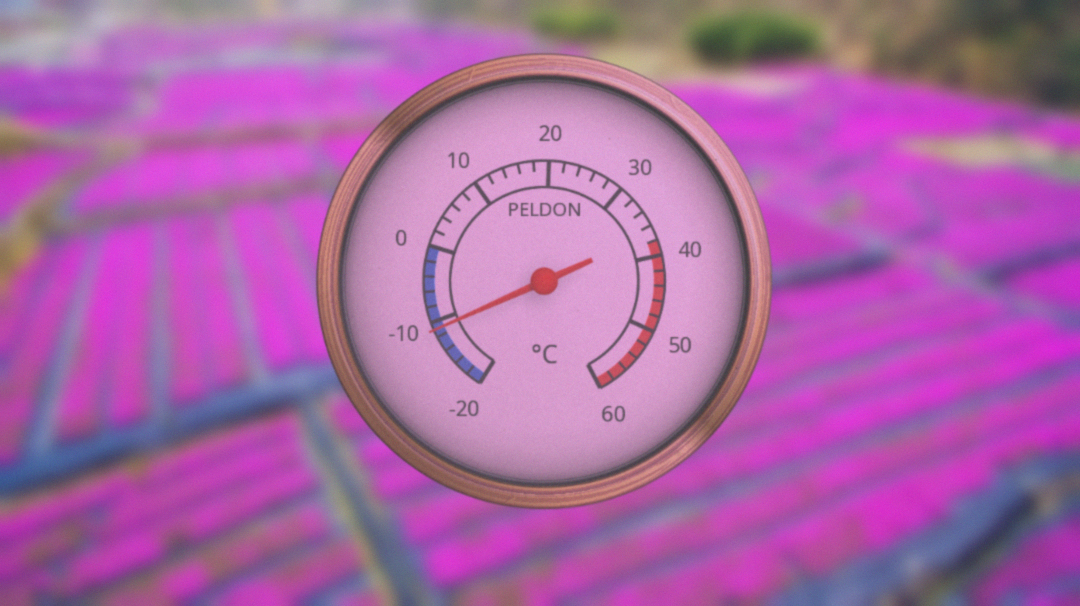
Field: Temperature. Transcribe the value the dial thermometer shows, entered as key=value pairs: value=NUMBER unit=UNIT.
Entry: value=-11 unit=°C
